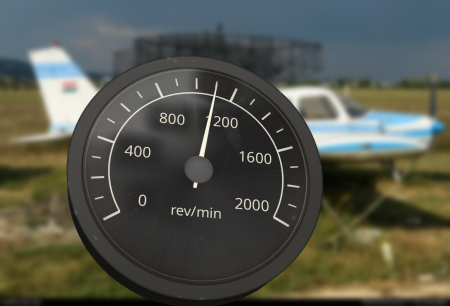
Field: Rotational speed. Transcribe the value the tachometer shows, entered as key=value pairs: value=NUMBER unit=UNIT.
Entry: value=1100 unit=rpm
